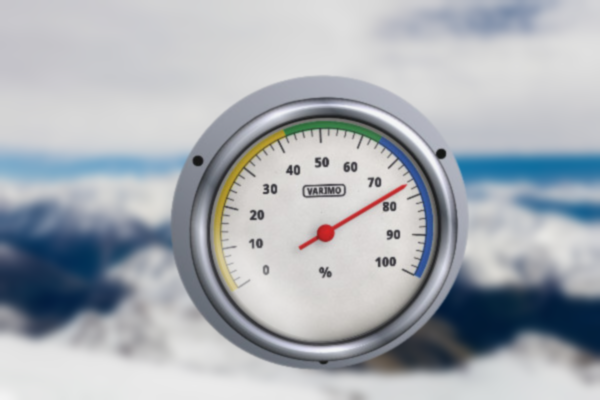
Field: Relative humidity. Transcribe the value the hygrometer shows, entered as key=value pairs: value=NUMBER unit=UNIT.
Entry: value=76 unit=%
